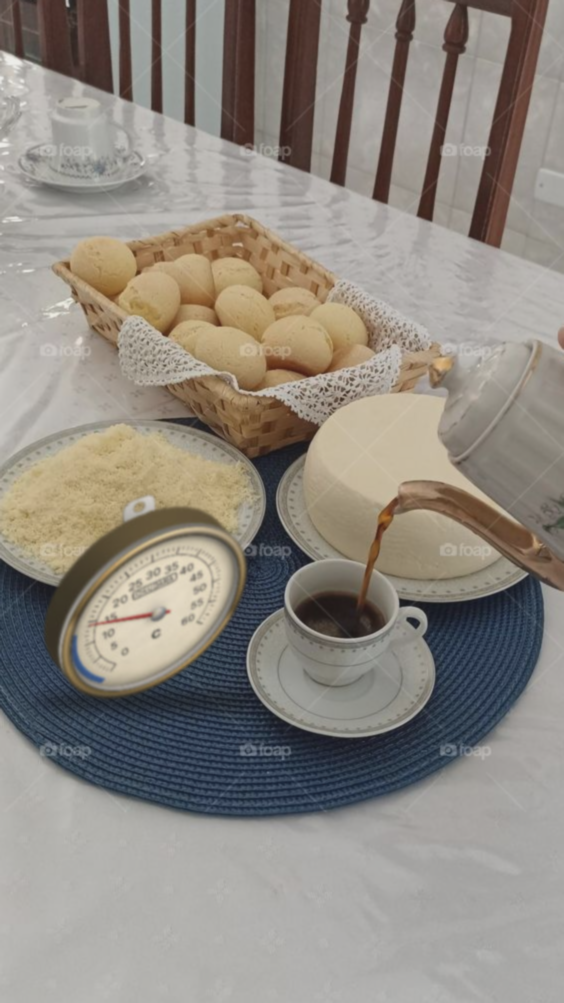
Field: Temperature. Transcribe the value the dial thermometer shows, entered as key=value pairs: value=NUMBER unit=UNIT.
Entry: value=15 unit=°C
